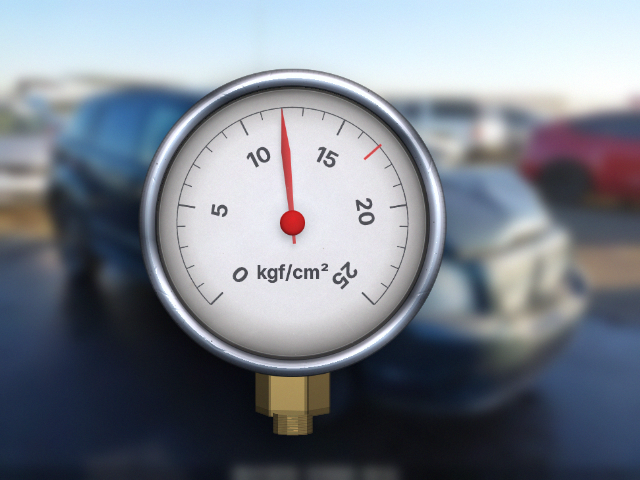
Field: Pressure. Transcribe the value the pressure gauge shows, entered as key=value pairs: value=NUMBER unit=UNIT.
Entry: value=12 unit=kg/cm²
